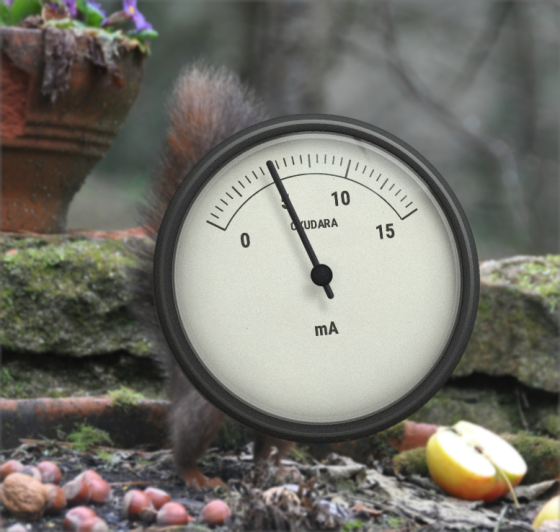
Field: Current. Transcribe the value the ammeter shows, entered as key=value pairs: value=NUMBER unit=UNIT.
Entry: value=5 unit=mA
